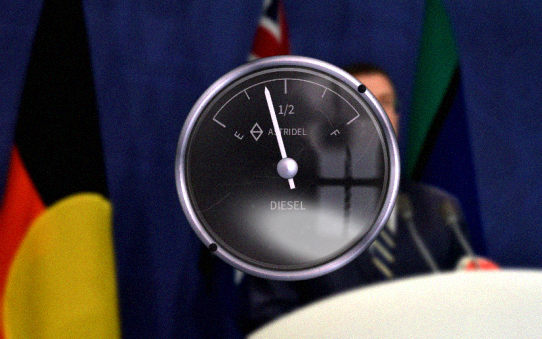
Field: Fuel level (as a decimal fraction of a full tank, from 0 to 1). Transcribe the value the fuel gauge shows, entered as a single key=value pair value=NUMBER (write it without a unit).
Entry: value=0.375
